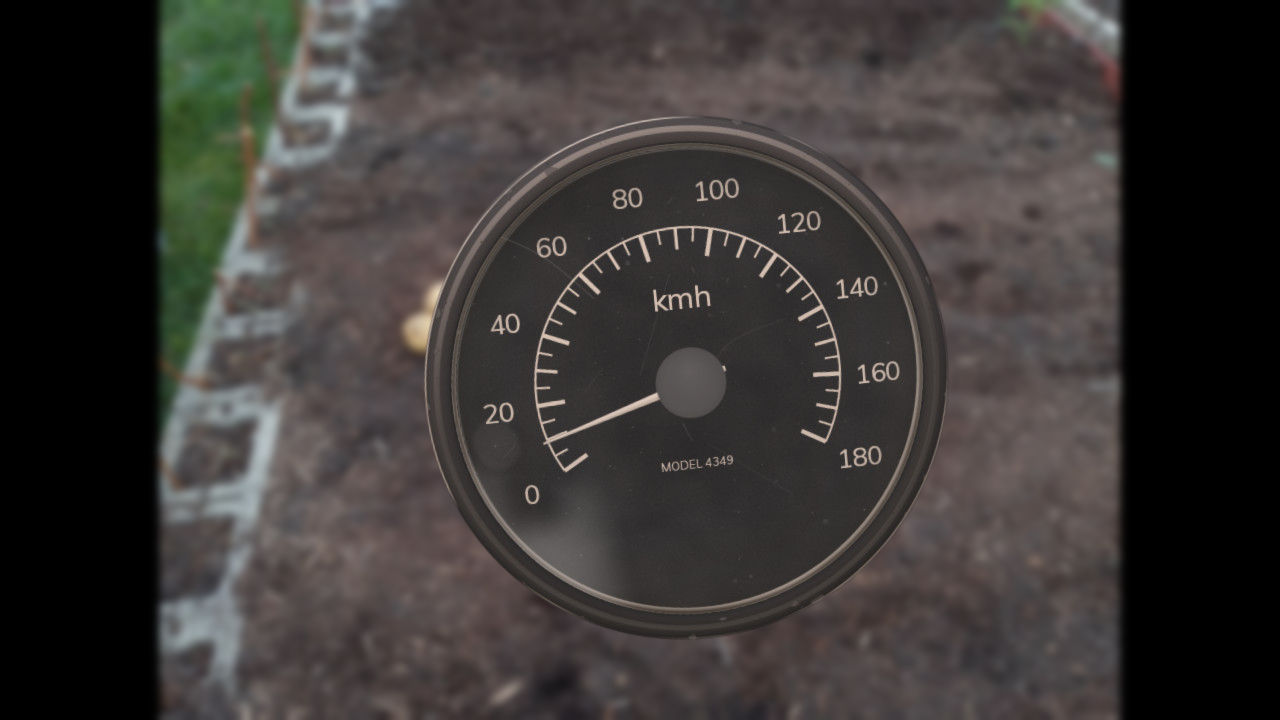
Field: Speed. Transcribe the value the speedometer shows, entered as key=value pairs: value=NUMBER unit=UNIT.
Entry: value=10 unit=km/h
